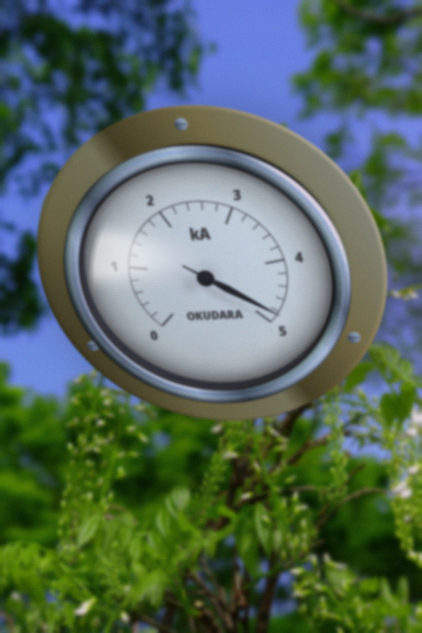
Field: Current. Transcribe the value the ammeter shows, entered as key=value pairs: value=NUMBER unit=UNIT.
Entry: value=4.8 unit=kA
